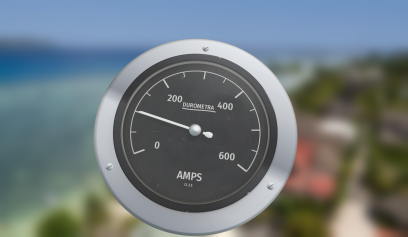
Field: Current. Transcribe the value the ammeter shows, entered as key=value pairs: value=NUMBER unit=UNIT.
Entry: value=100 unit=A
